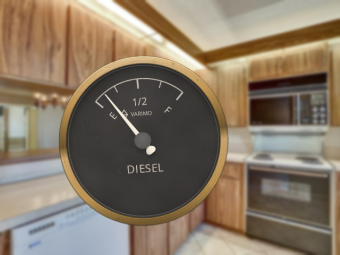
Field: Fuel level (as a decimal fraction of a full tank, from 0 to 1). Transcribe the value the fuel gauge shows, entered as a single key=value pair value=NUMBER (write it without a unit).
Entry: value=0.125
